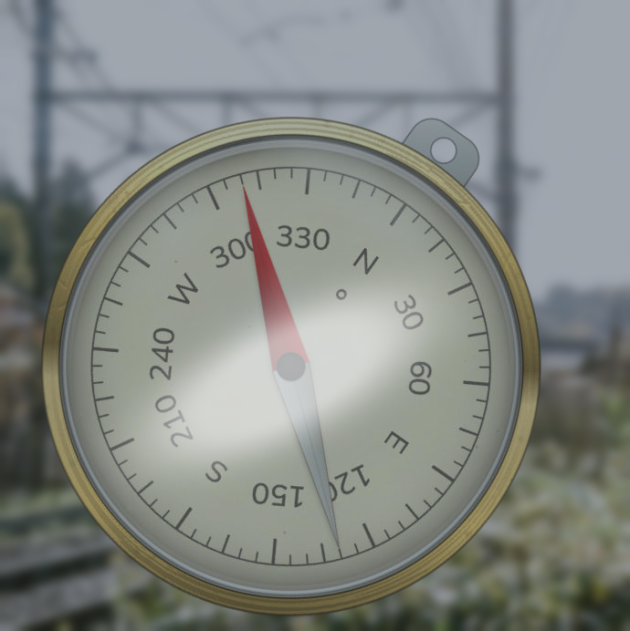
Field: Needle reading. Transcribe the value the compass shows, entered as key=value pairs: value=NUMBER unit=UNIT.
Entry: value=310 unit=°
